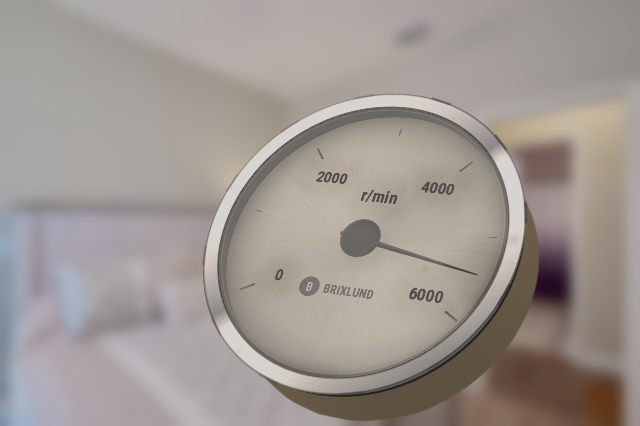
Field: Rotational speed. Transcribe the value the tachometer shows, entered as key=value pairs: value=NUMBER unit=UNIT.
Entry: value=5500 unit=rpm
